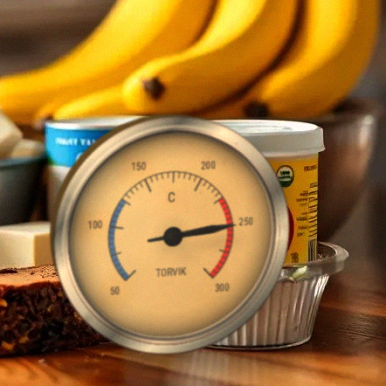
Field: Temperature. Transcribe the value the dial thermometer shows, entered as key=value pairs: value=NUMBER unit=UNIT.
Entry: value=250 unit=°C
